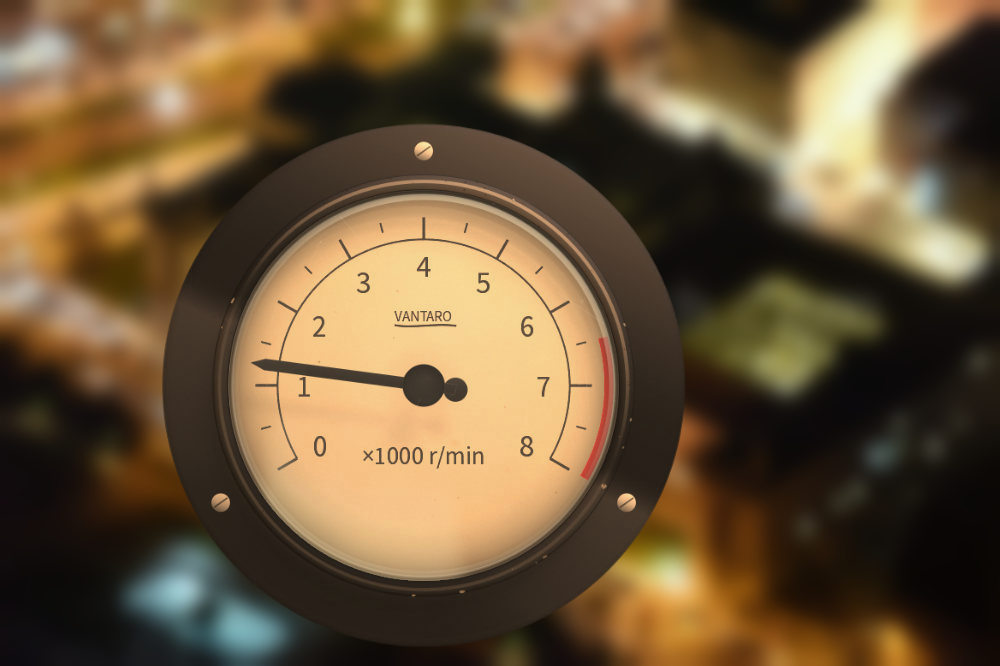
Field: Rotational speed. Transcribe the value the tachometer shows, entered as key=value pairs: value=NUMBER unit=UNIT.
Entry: value=1250 unit=rpm
